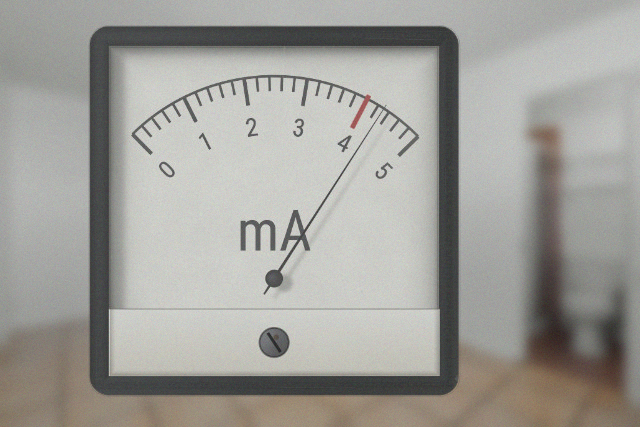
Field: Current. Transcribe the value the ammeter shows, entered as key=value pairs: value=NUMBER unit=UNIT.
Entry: value=4.3 unit=mA
